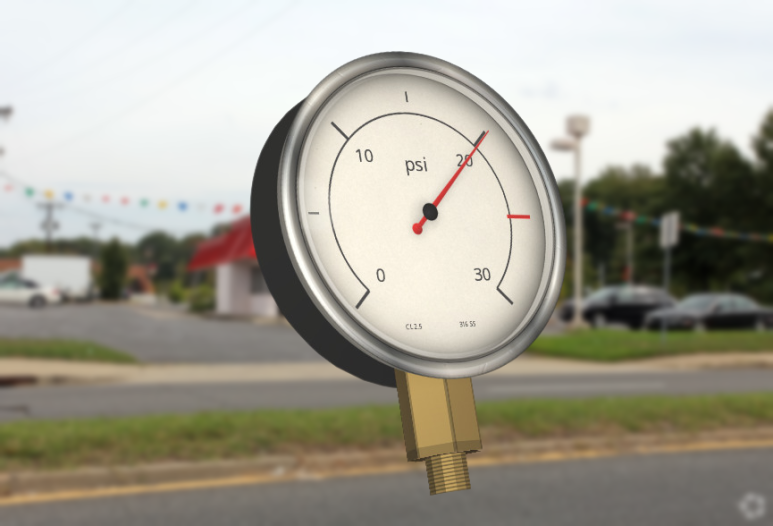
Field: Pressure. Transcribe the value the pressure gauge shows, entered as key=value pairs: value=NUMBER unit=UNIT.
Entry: value=20 unit=psi
